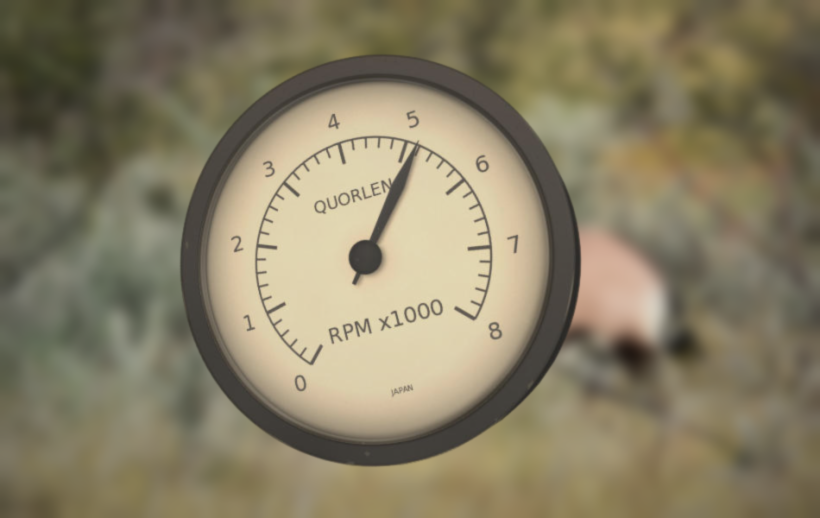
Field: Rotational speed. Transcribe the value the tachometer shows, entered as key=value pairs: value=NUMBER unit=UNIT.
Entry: value=5200 unit=rpm
